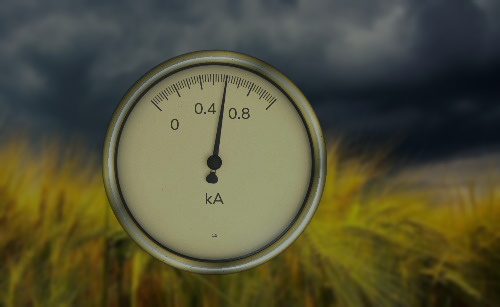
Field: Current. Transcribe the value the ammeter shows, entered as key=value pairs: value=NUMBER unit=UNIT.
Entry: value=0.6 unit=kA
